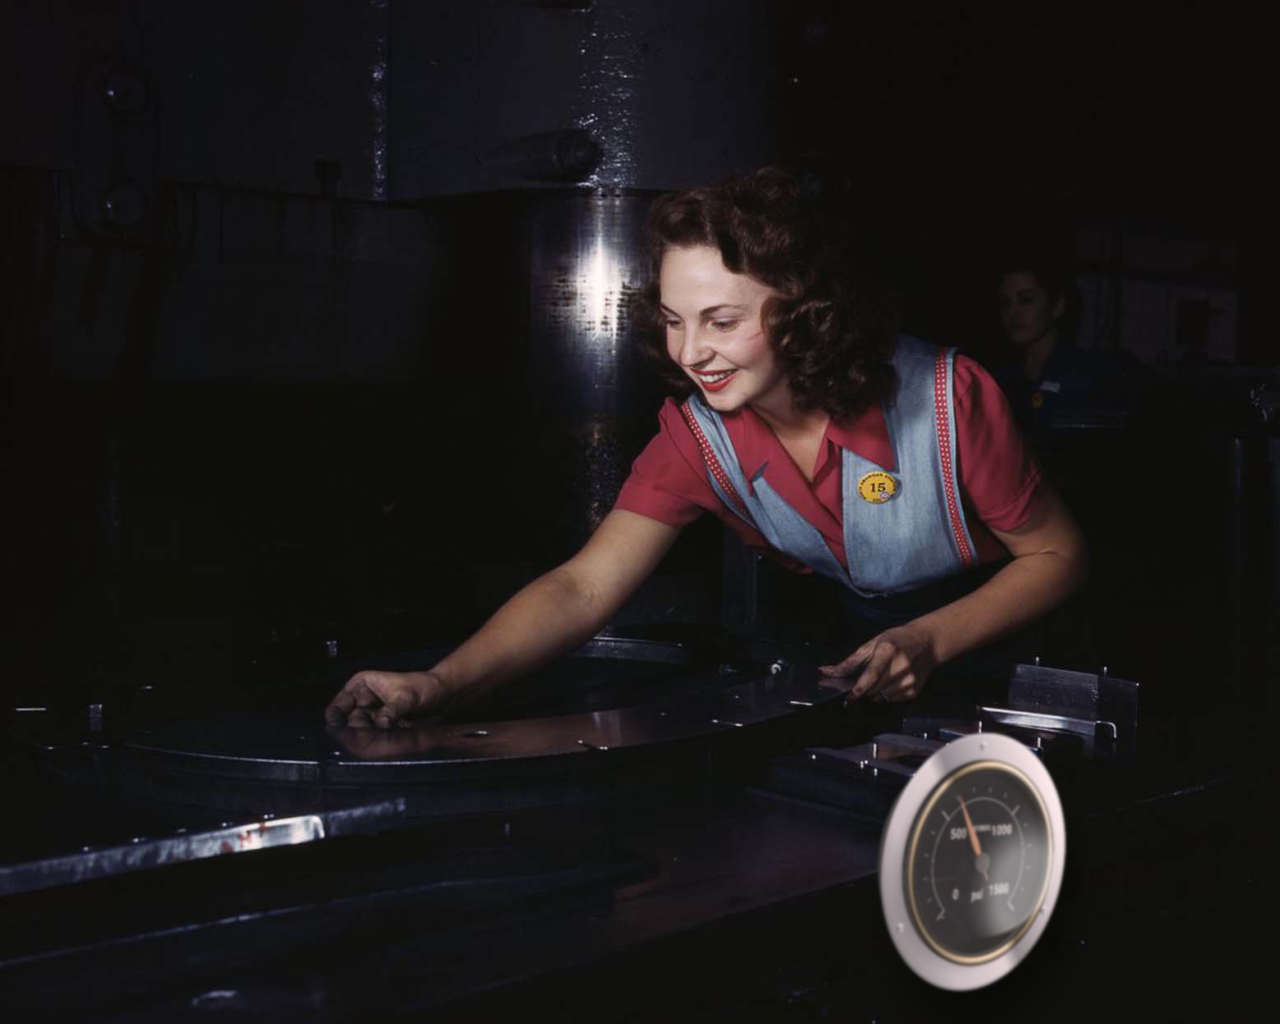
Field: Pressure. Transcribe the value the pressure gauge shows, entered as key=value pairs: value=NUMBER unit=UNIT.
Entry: value=600 unit=psi
